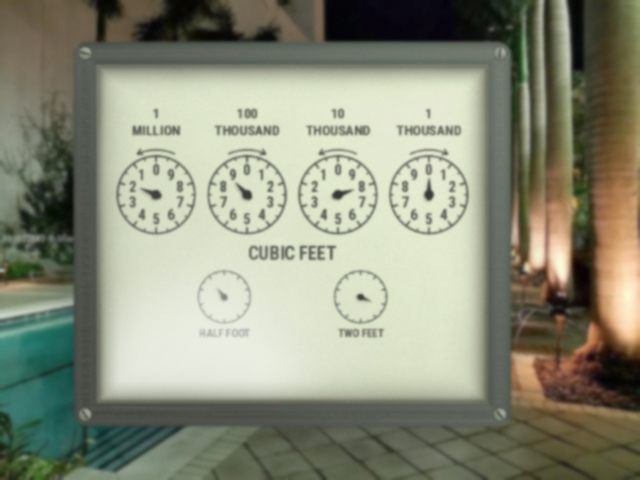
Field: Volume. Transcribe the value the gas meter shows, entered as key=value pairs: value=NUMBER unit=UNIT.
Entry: value=188000 unit=ft³
